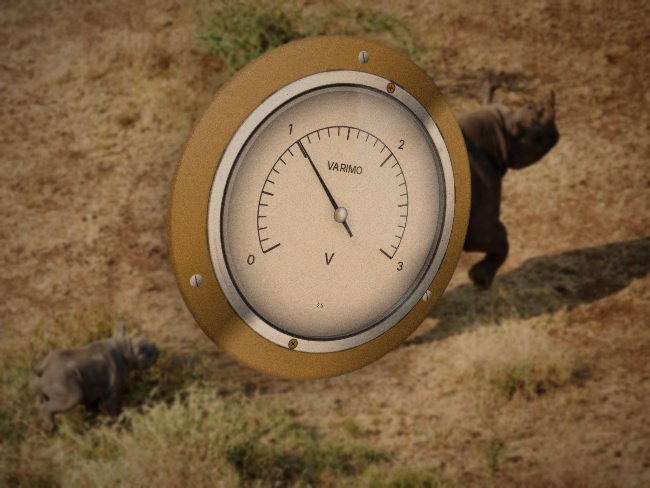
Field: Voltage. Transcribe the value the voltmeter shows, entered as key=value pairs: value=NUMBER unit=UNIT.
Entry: value=1 unit=V
